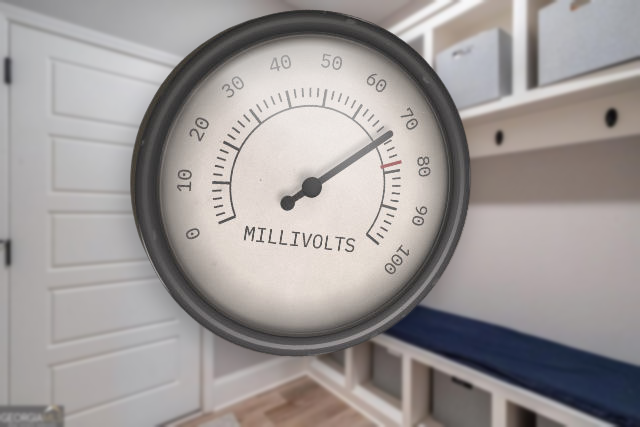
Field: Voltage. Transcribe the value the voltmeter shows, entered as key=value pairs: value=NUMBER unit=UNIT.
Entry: value=70 unit=mV
